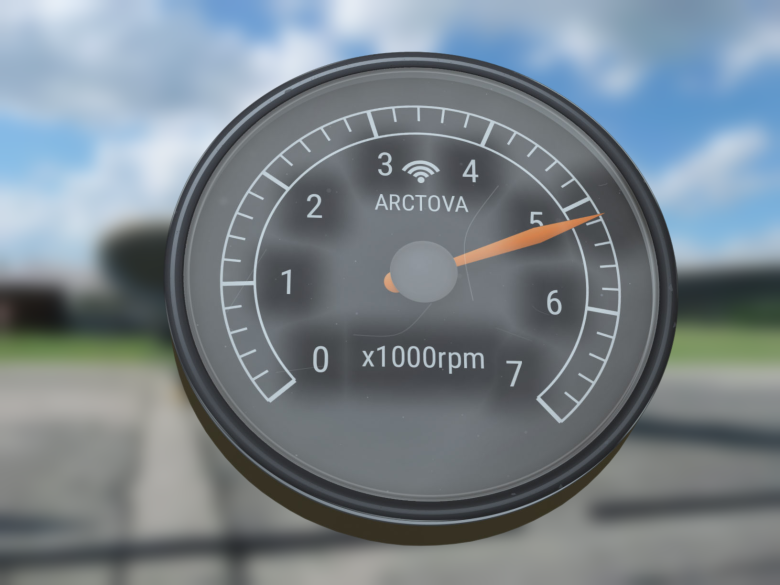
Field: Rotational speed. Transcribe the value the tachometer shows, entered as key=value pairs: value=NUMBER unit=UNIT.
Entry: value=5200 unit=rpm
